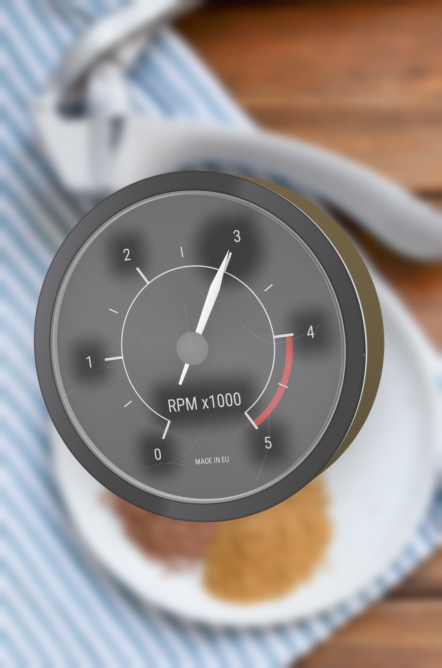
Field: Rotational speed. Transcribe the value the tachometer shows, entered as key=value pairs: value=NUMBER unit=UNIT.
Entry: value=3000 unit=rpm
